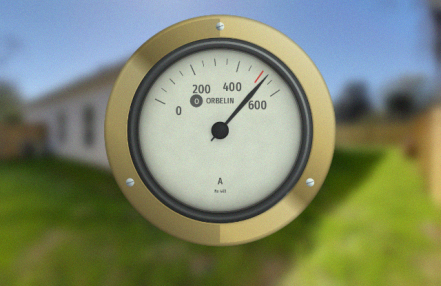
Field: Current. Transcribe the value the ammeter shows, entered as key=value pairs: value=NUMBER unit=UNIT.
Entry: value=525 unit=A
